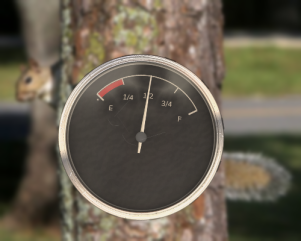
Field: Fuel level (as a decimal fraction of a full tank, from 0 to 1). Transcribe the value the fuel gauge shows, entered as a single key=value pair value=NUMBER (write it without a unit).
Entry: value=0.5
